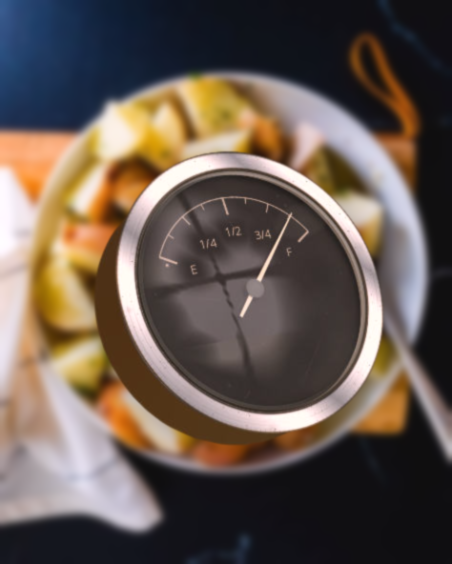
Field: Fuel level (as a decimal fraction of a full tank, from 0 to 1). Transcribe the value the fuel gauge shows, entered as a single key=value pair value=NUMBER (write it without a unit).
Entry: value=0.875
